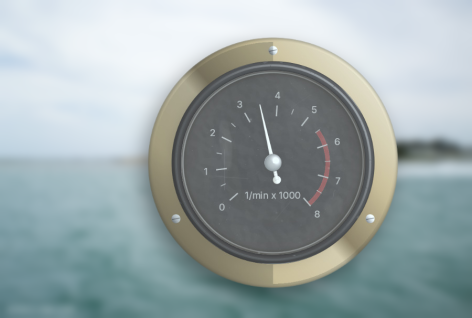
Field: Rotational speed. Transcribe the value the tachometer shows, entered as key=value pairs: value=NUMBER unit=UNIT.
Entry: value=3500 unit=rpm
